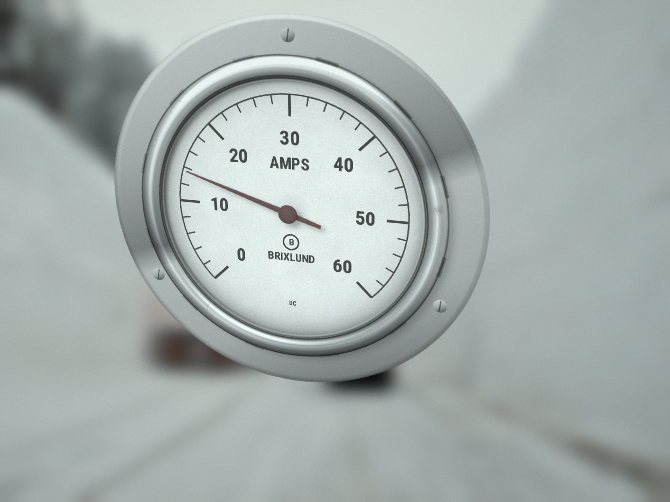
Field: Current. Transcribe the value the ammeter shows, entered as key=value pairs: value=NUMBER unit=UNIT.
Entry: value=14 unit=A
